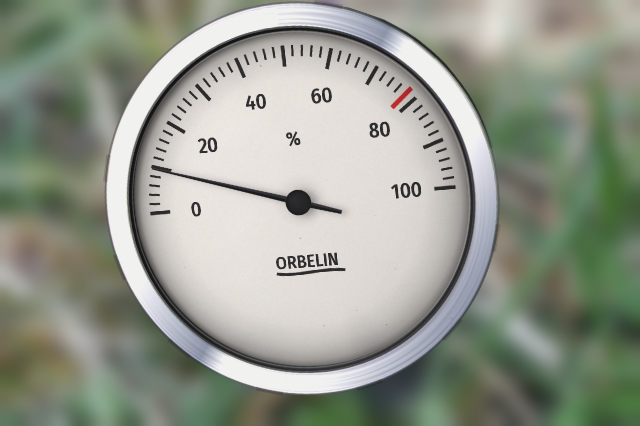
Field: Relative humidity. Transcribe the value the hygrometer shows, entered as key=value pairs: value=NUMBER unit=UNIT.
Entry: value=10 unit=%
